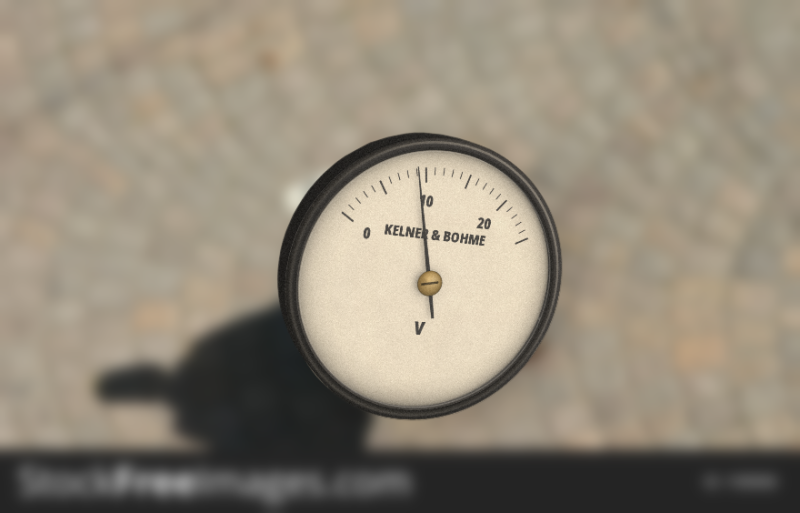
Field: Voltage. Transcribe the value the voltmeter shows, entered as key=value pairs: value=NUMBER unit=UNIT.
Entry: value=9 unit=V
